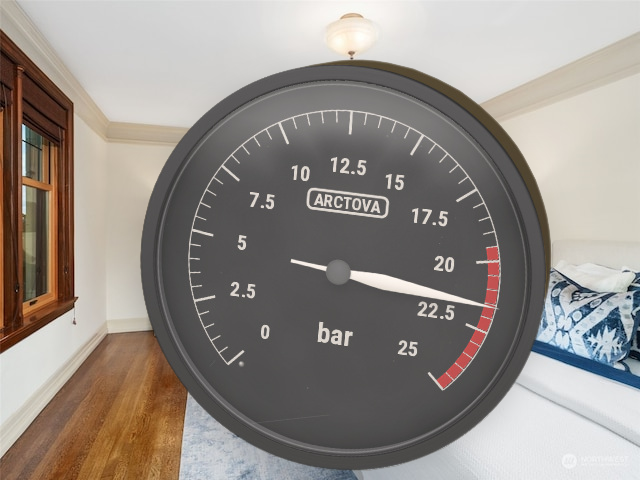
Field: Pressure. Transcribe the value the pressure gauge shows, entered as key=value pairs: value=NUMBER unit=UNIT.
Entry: value=21.5 unit=bar
